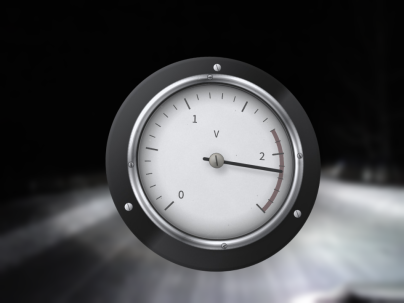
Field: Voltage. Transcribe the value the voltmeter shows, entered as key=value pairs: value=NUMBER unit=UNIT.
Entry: value=2.15 unit=V
